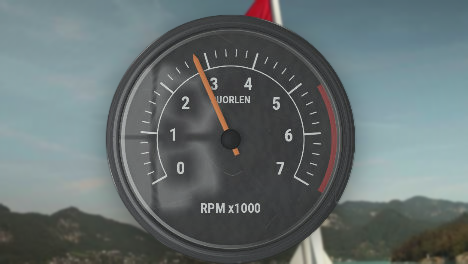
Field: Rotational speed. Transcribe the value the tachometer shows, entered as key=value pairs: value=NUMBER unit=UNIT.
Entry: value=2800 unit=rpm
